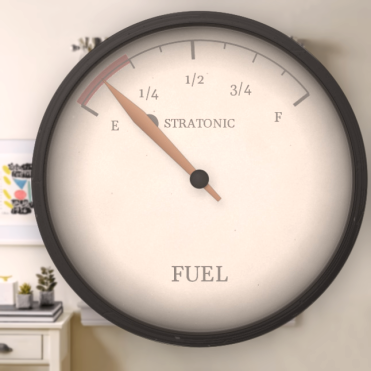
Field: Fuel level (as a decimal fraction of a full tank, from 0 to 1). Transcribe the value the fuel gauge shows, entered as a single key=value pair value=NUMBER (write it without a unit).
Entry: value=0.125
